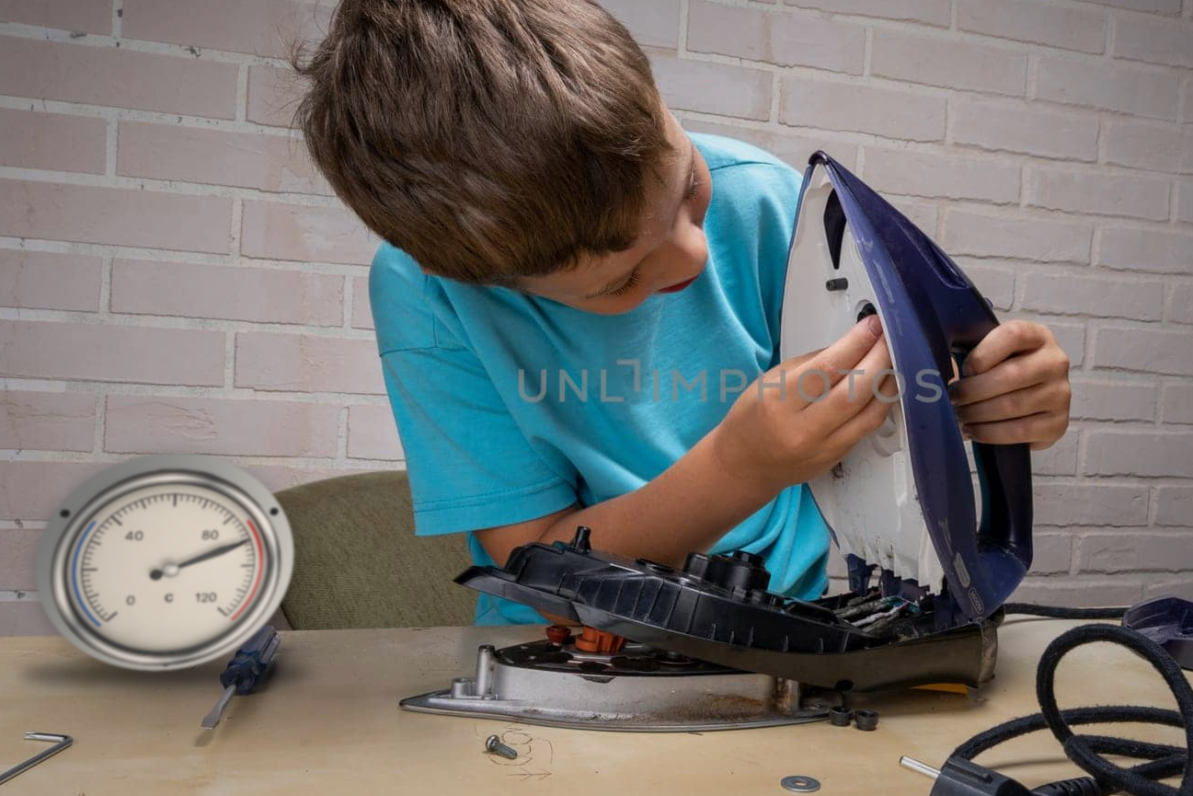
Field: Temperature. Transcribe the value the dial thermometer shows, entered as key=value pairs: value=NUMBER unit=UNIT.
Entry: value=90 unit=°C
